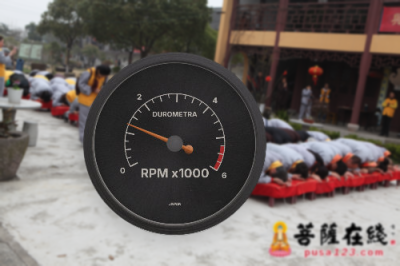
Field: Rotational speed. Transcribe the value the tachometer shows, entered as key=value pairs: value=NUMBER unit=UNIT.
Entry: value=1250 unit=rpm
